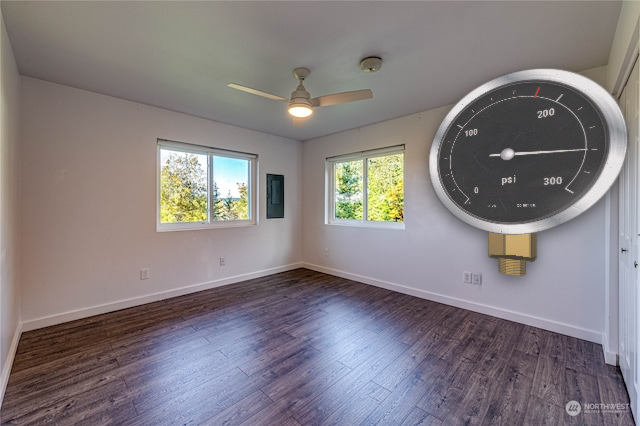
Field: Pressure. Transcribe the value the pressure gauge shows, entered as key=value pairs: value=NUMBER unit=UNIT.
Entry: value=260 unit=psi
